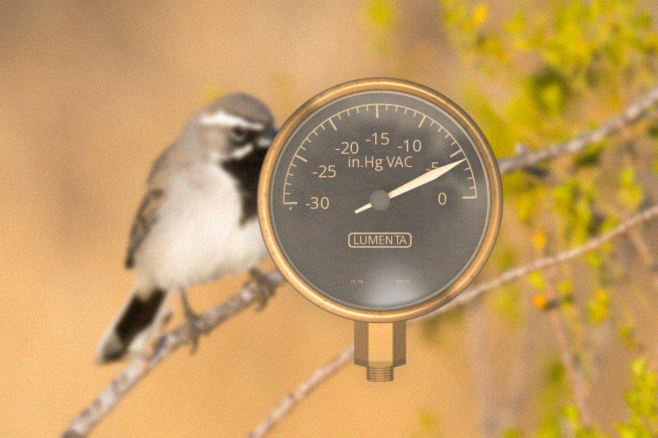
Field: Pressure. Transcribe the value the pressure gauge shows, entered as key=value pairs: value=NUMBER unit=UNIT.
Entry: value=-4 unit=inHg
